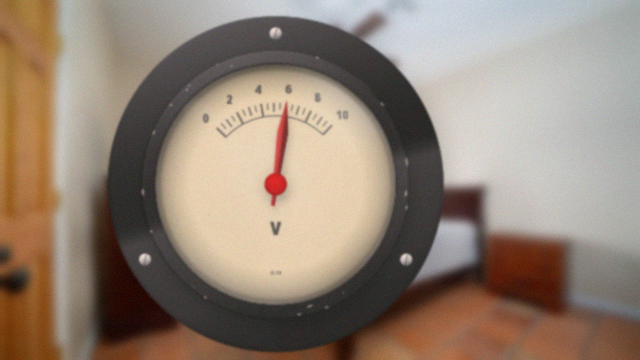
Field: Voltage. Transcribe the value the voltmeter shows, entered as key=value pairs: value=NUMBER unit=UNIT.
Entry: value=6 unit=V
